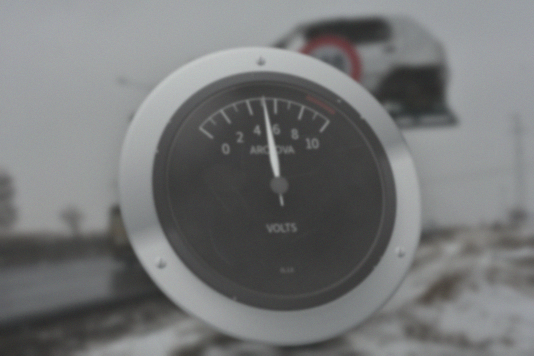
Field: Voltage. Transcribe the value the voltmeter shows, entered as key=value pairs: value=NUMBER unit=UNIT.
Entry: value=5 unit=V
